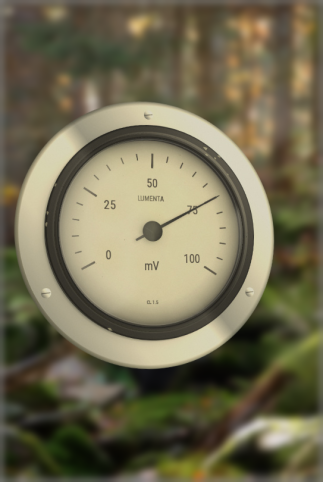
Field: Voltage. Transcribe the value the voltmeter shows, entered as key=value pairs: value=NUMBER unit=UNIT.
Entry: value=75 unit=mV
